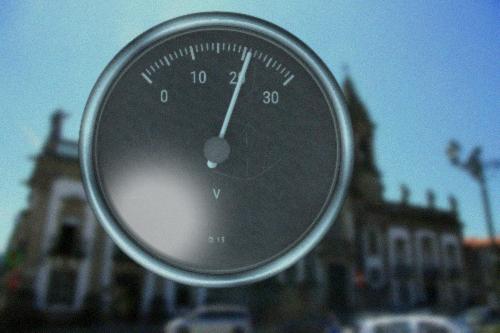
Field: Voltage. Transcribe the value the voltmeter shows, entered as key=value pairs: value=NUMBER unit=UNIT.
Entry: value=21 unit=V
